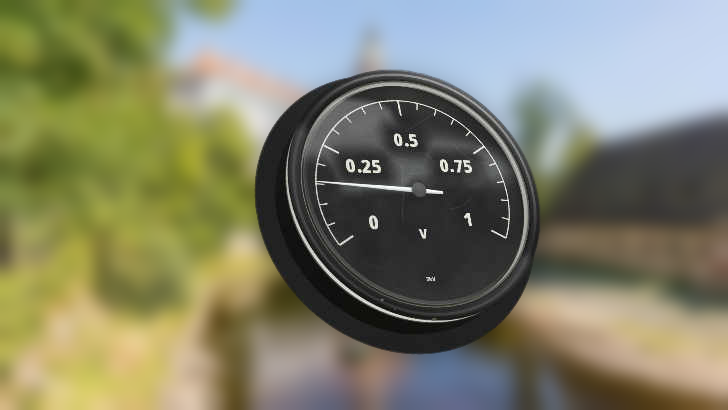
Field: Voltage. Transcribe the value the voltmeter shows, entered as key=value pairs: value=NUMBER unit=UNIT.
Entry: value=0.15 unit=V
